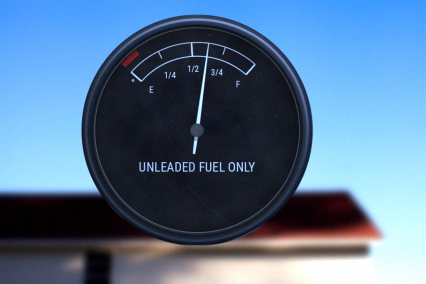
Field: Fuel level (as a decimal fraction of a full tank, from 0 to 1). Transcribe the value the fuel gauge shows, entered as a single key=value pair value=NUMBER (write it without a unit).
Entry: value=0.625
